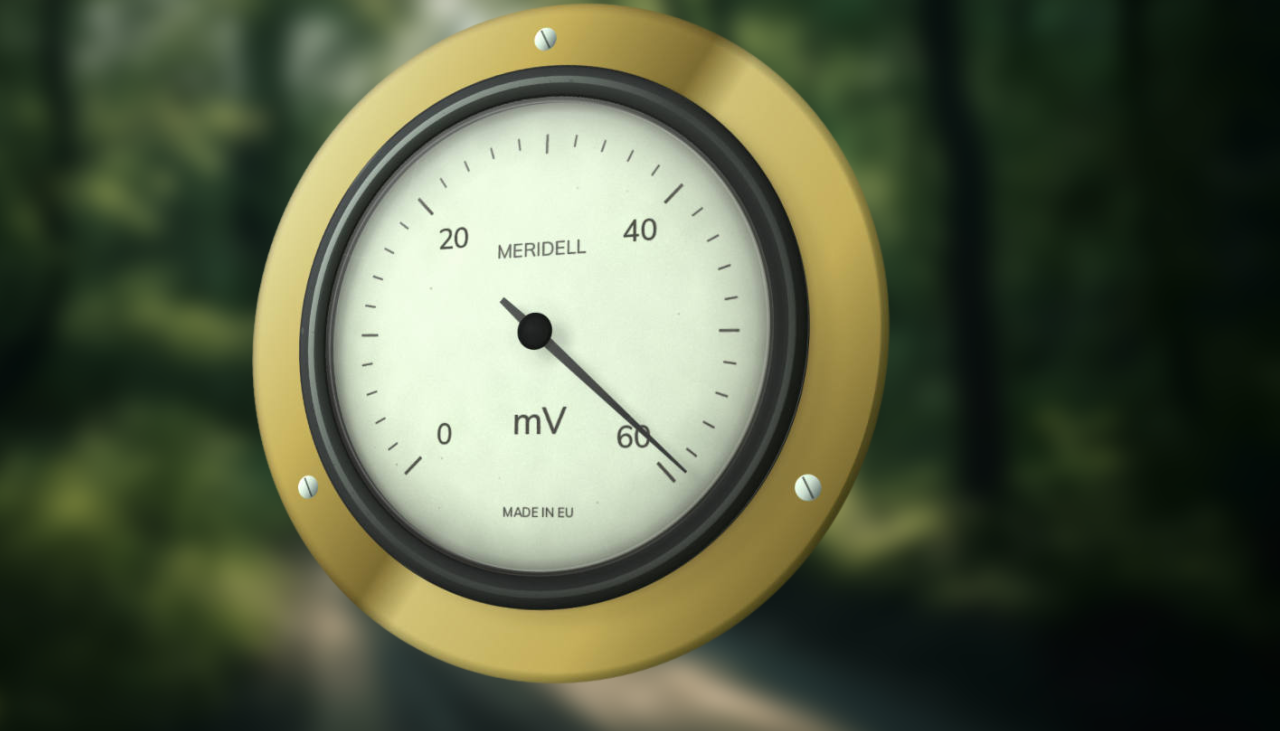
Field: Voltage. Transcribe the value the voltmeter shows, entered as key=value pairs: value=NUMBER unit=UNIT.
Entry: value=59 unit=mV
